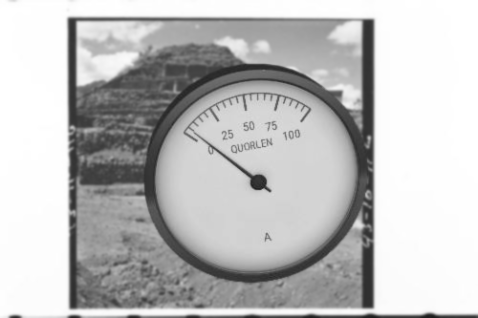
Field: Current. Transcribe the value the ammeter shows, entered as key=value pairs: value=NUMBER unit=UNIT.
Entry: value=5 unit=A
